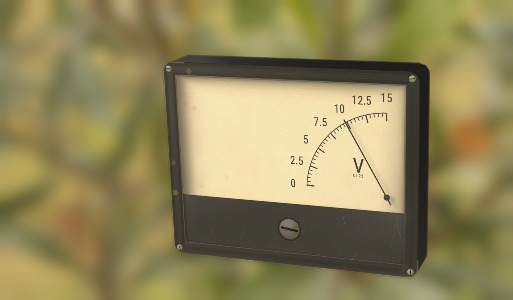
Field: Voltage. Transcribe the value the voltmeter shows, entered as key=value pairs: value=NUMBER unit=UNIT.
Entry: value=10 unit=V
